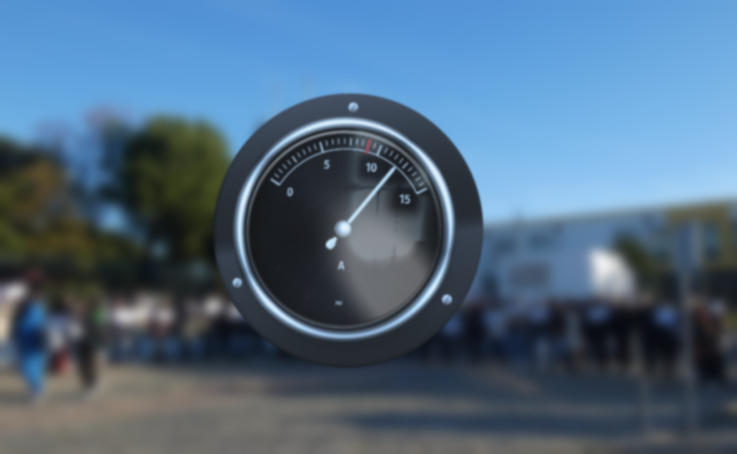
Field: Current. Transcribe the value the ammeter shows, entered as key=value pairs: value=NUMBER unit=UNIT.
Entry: value=12 unit=A
